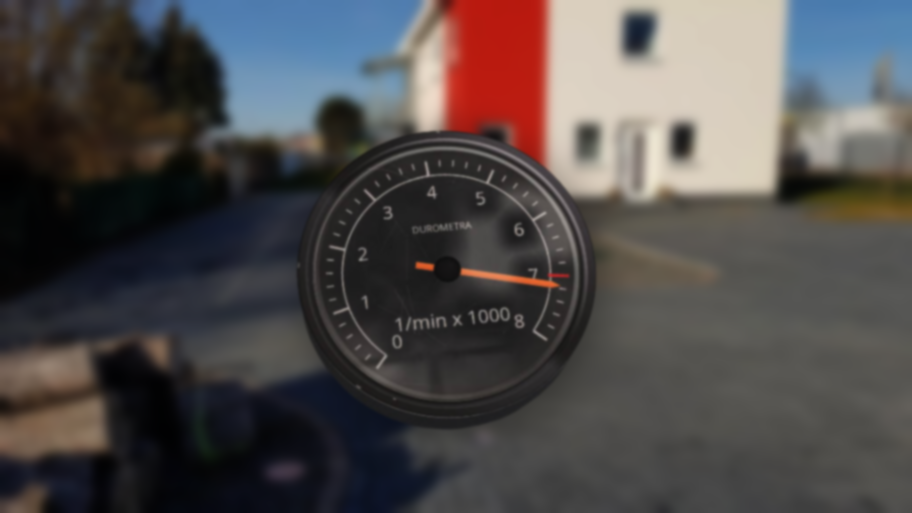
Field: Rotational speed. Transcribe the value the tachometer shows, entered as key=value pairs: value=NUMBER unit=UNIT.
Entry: value=7200 unit=rpm
